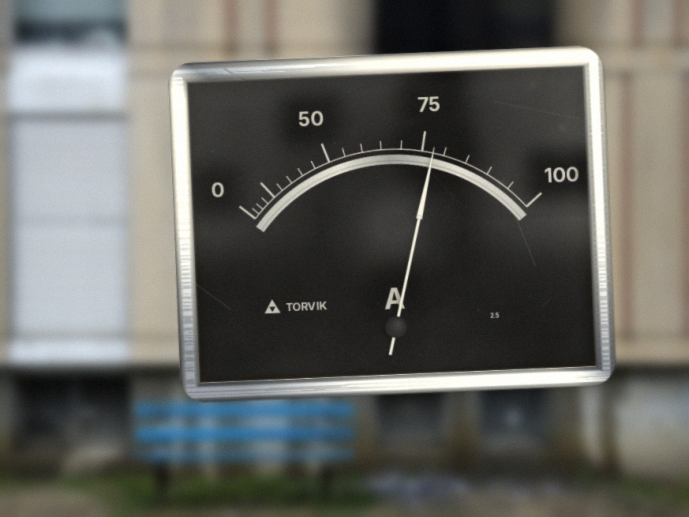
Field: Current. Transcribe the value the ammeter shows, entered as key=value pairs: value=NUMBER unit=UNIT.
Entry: value=77.5 unit=A
